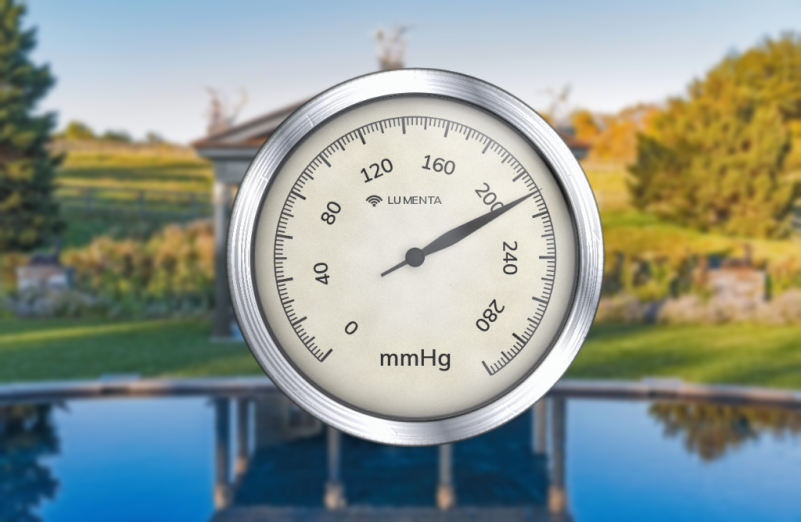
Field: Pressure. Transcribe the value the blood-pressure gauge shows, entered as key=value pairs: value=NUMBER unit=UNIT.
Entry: value=210 unit=mmHg
